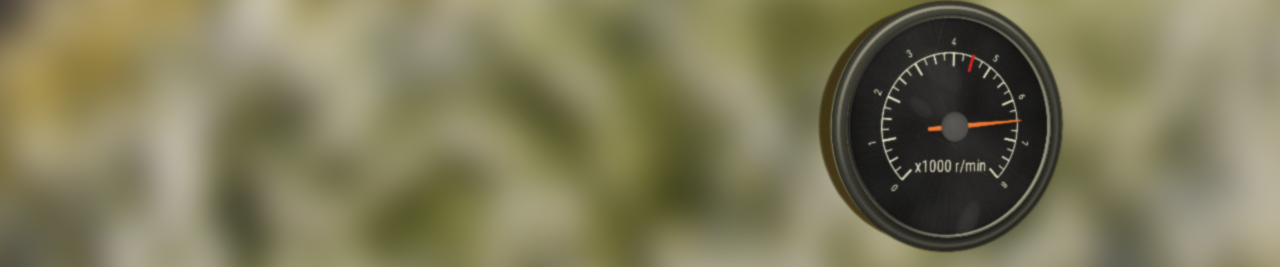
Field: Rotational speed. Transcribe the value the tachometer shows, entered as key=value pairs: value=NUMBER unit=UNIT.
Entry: value=6500 unit=rpm
